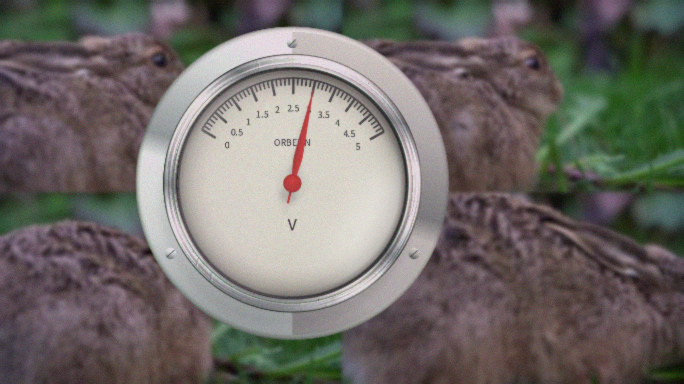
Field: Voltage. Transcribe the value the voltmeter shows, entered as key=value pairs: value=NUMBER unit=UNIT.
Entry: value=3 unit=V
